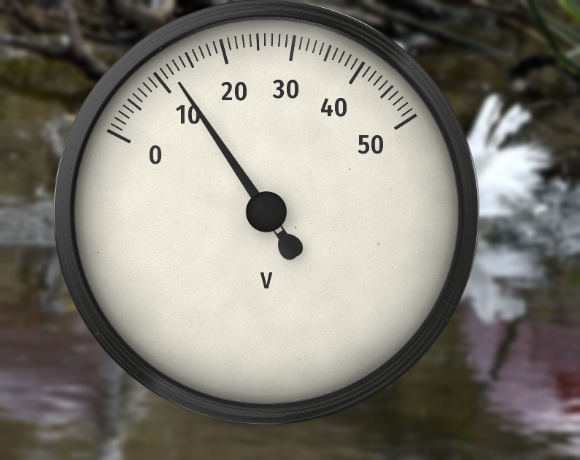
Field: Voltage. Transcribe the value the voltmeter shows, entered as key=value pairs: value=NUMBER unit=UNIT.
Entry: value=12 unit=V
